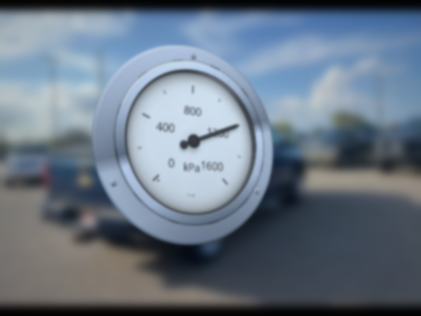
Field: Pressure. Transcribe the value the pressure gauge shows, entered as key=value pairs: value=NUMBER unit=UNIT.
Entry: value=1200 unit=kPa
